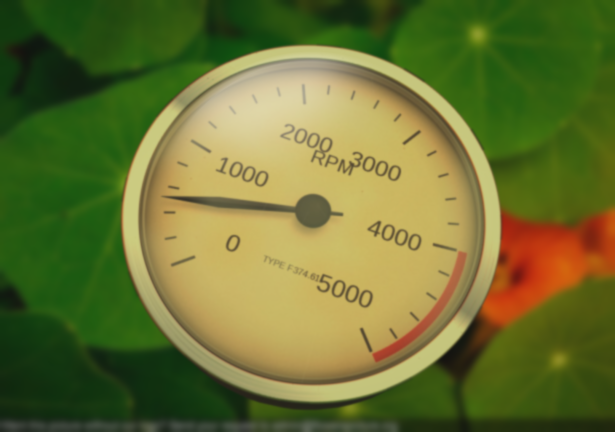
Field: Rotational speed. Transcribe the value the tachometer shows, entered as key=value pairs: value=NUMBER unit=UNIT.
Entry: value=500 unit=rpm
